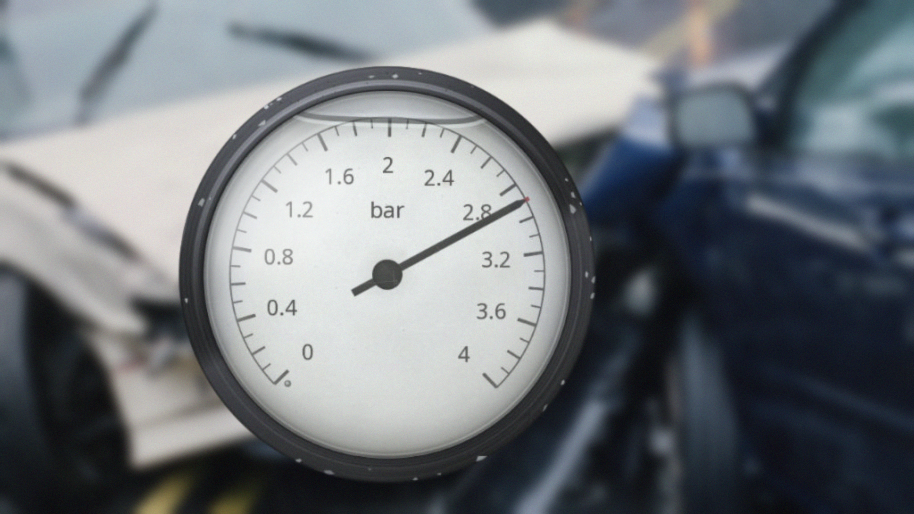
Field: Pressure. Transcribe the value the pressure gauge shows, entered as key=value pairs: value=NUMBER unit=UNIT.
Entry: value=2.9 unit=bar
